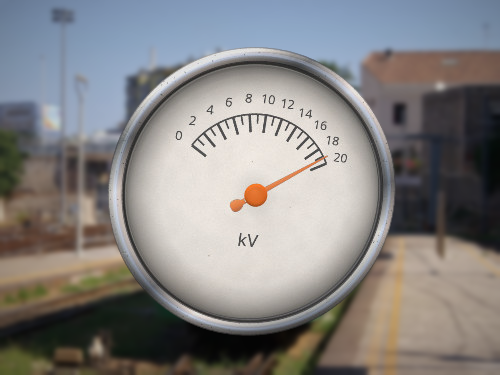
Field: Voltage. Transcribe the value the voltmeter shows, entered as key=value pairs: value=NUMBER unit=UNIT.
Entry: value=19 unit=kV
